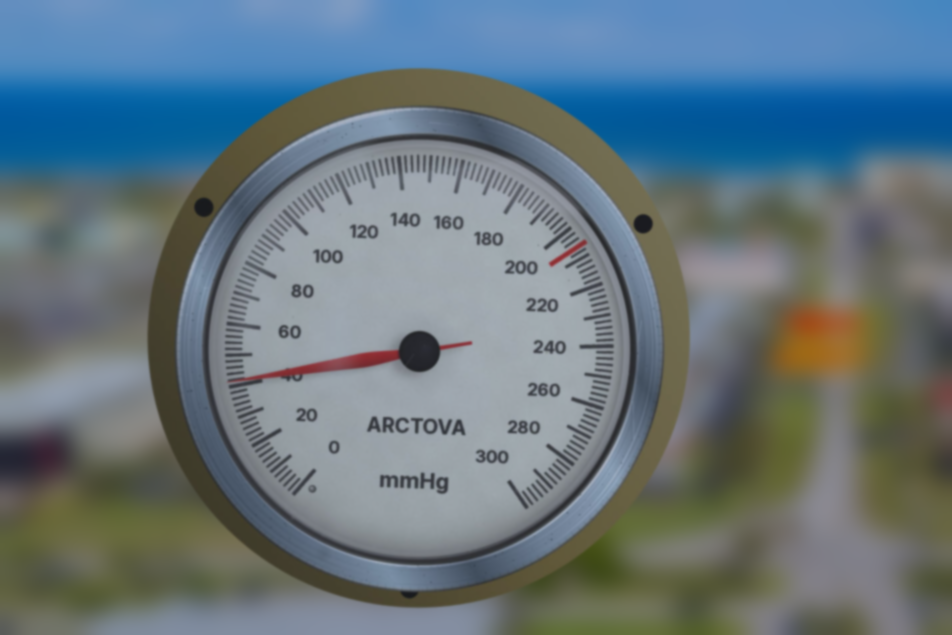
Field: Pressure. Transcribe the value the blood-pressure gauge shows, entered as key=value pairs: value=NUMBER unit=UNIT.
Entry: value=42 unit=mmHg
